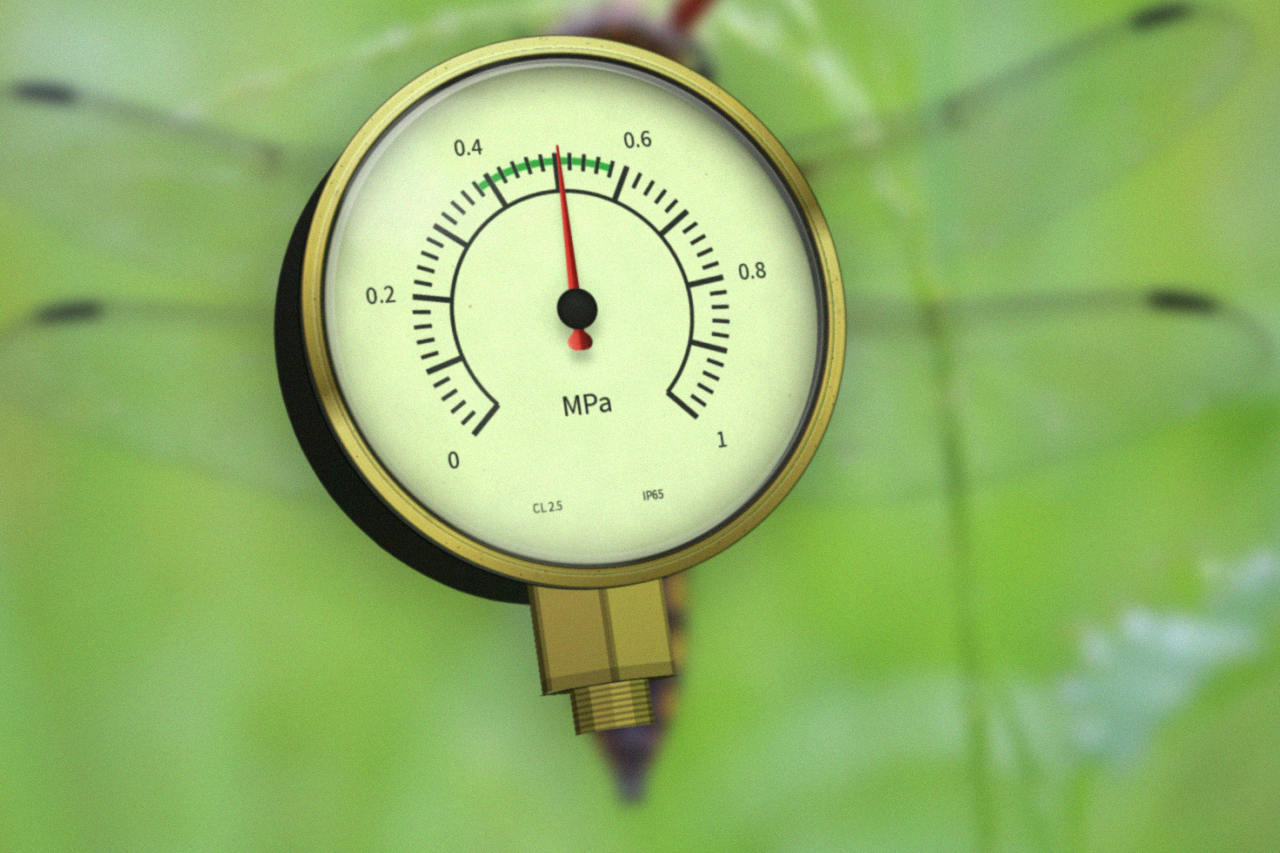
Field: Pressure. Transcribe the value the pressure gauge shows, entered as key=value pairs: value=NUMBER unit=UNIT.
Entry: value=0.5 unit=MPa
